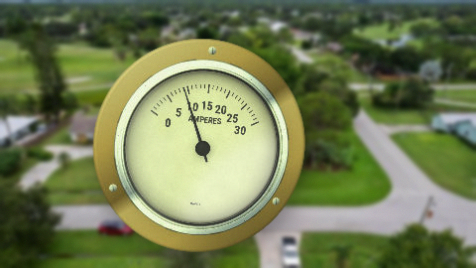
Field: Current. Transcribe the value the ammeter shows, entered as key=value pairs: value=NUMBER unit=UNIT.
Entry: value=9 unit=A
